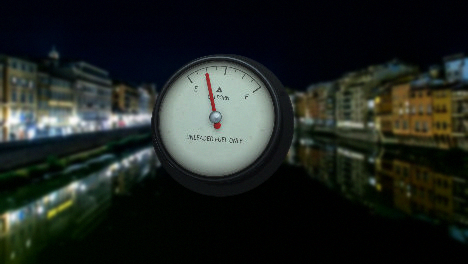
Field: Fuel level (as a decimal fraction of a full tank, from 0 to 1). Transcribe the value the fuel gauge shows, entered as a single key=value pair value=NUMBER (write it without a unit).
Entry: value=0.25
